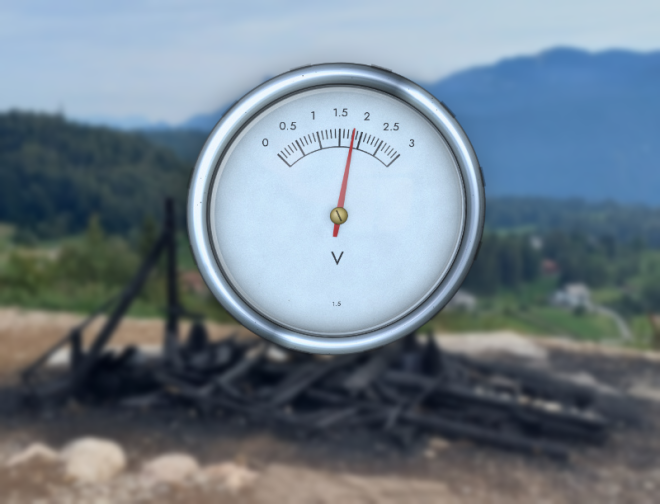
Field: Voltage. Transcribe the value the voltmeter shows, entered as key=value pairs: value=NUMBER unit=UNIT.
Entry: value=1.8 unit=V
